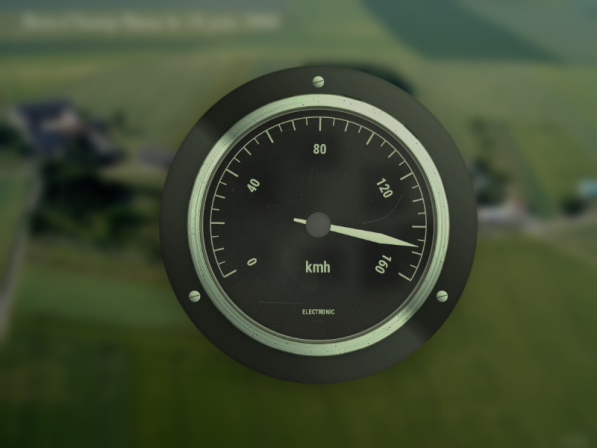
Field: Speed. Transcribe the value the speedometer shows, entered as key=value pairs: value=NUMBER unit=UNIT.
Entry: value=147.5 unit=km/h
